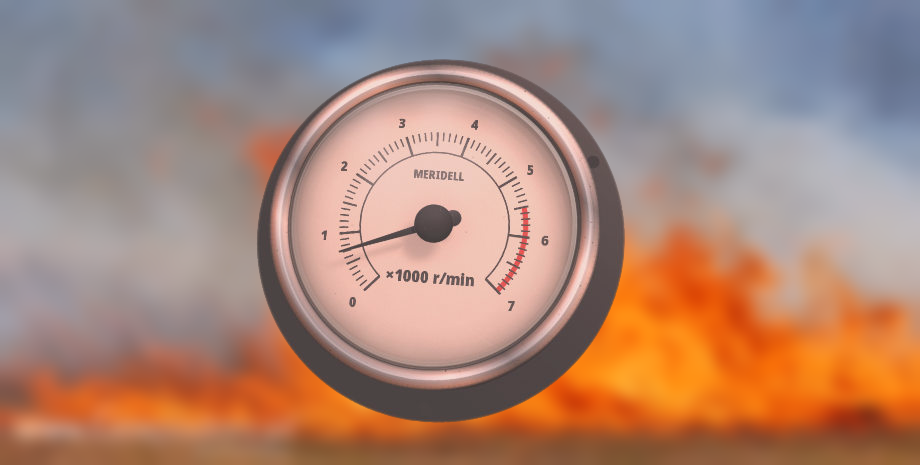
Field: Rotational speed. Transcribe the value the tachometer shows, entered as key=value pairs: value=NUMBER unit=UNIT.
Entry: value=700 unit=rpm
